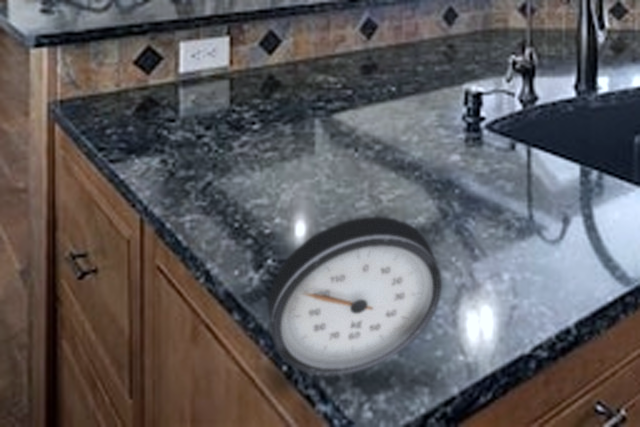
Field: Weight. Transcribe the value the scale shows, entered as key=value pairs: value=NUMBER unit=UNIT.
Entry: value=100 unit=kg
